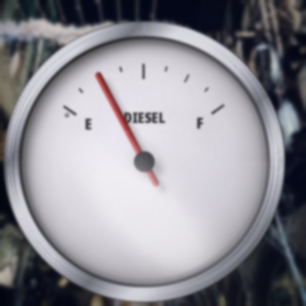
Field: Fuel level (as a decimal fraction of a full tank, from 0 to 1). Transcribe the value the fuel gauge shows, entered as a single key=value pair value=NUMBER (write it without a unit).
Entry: value=0.25
